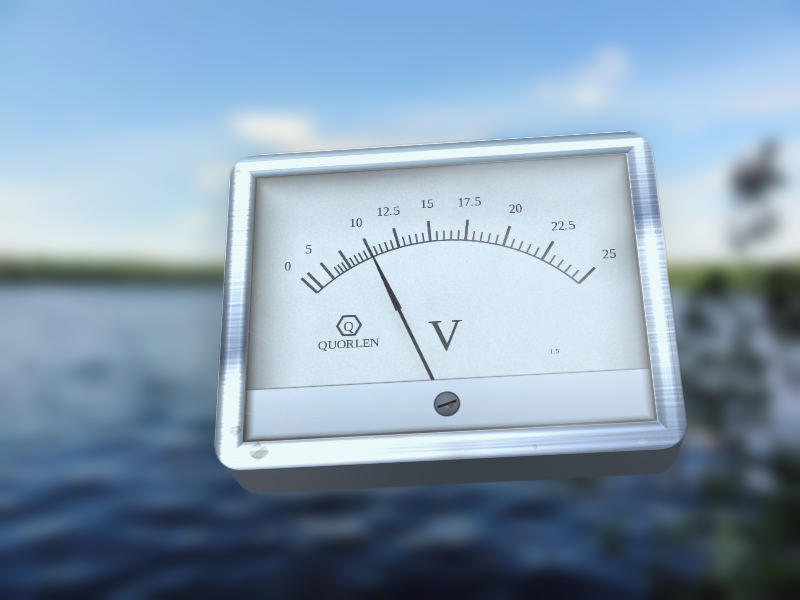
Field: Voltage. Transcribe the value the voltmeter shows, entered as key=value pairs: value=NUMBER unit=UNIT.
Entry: value=10 unit=V
